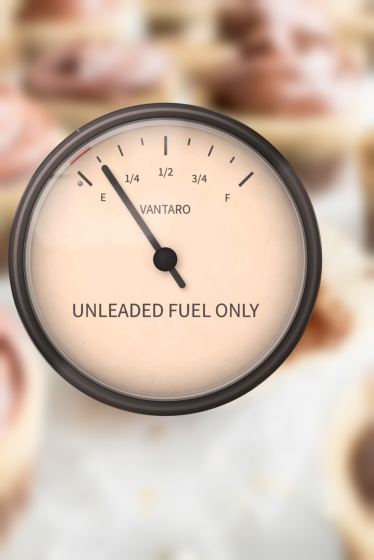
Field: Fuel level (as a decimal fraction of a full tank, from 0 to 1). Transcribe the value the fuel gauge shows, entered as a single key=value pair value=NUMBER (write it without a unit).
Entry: value=0.125
